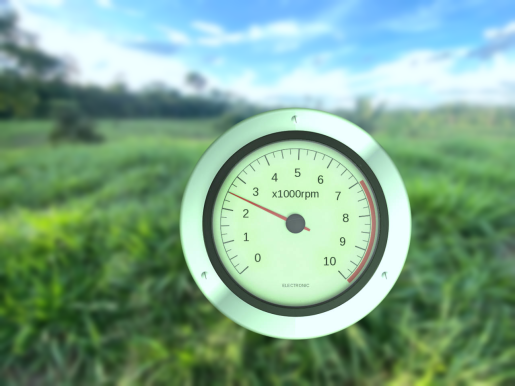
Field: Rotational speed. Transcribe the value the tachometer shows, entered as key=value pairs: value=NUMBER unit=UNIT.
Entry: value=2500 unit=rpm
